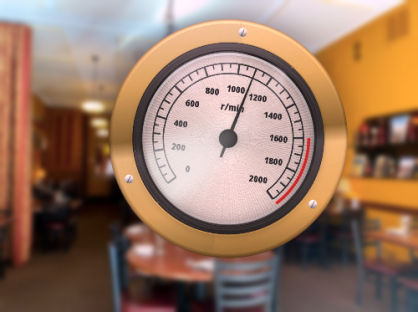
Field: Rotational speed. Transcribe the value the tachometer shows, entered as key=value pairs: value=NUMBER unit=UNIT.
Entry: value=1100 unit=rpm
